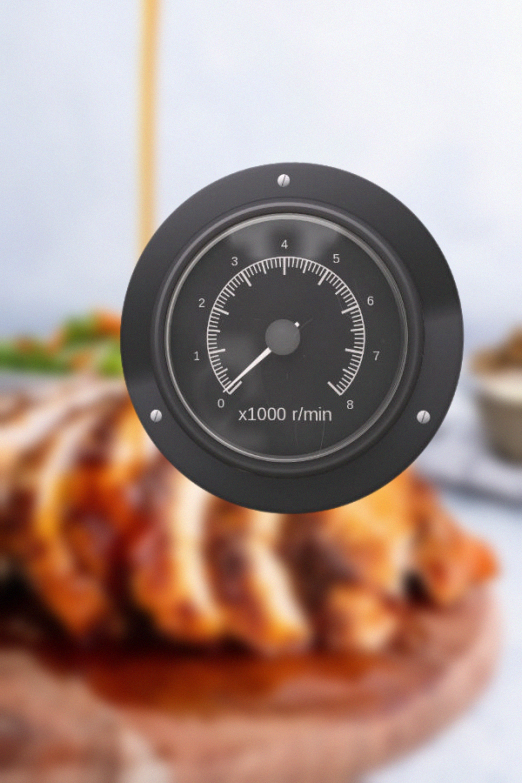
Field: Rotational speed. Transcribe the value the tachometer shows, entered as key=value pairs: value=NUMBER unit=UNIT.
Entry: value=100 unit=rpm
